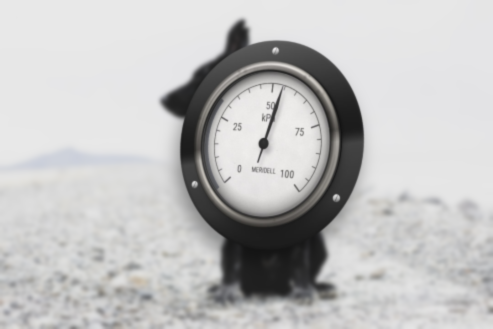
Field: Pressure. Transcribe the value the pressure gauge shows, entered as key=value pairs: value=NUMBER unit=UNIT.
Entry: value=55 unit=kPa
